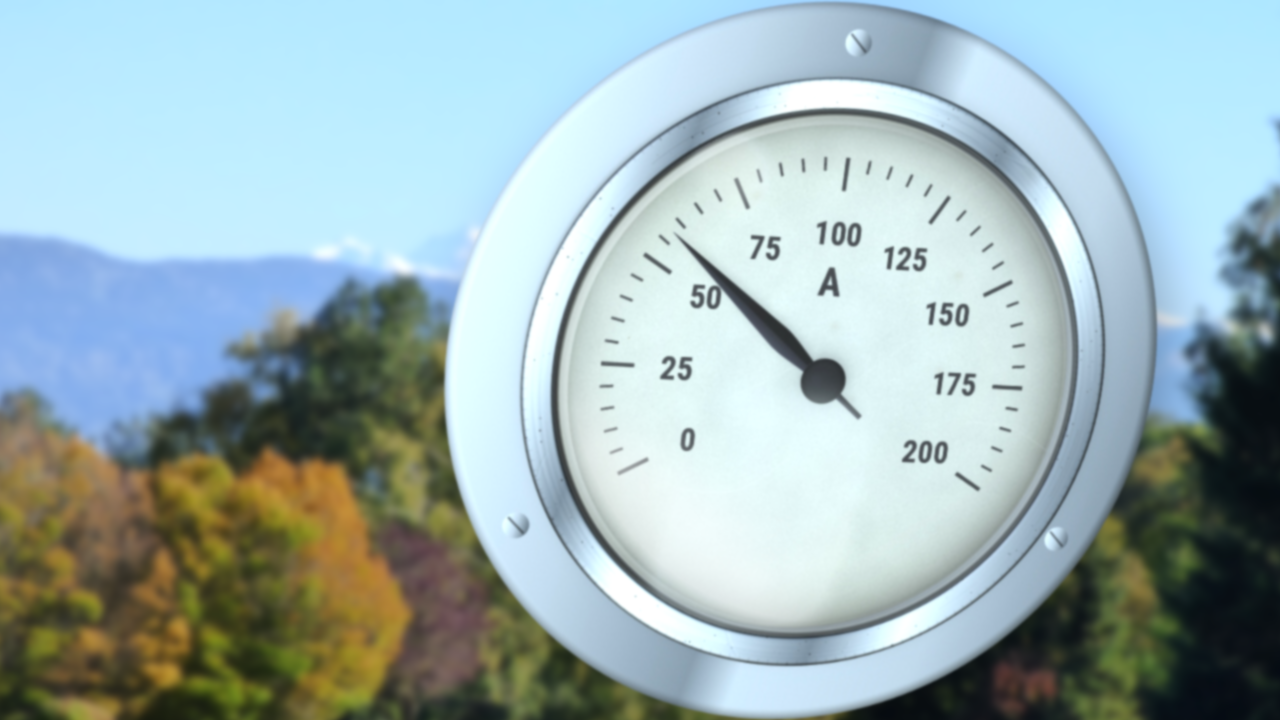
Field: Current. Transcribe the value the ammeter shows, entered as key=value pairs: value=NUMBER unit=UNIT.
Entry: value=57.5 unit=A
